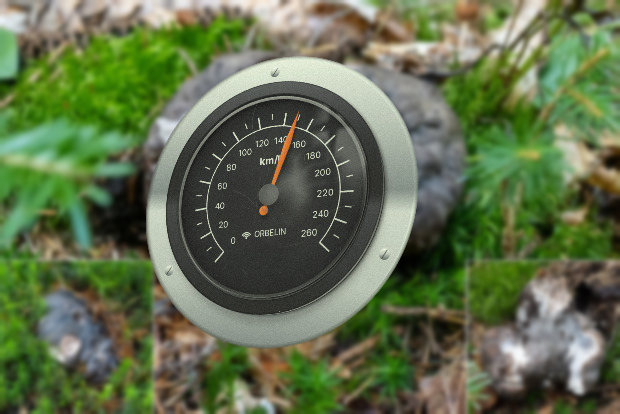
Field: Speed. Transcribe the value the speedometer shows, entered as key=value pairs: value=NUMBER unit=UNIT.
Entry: value=150 unit=km/h
